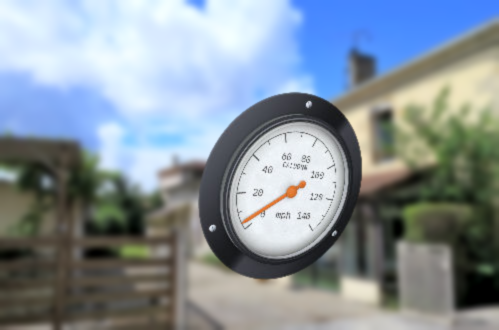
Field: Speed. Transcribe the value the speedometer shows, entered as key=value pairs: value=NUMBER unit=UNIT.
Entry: value=5 unit=mph
